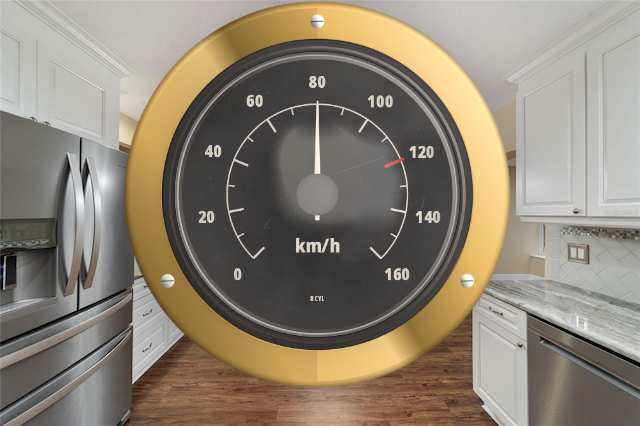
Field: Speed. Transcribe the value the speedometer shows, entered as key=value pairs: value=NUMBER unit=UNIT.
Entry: value=80 unit=km/h
